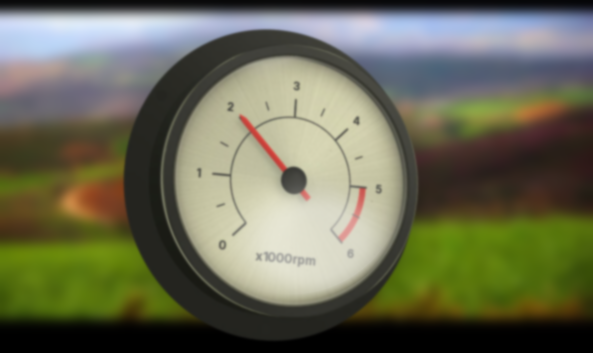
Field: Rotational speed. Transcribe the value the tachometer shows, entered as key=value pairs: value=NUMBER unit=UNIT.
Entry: value=2000 unit=rpm
